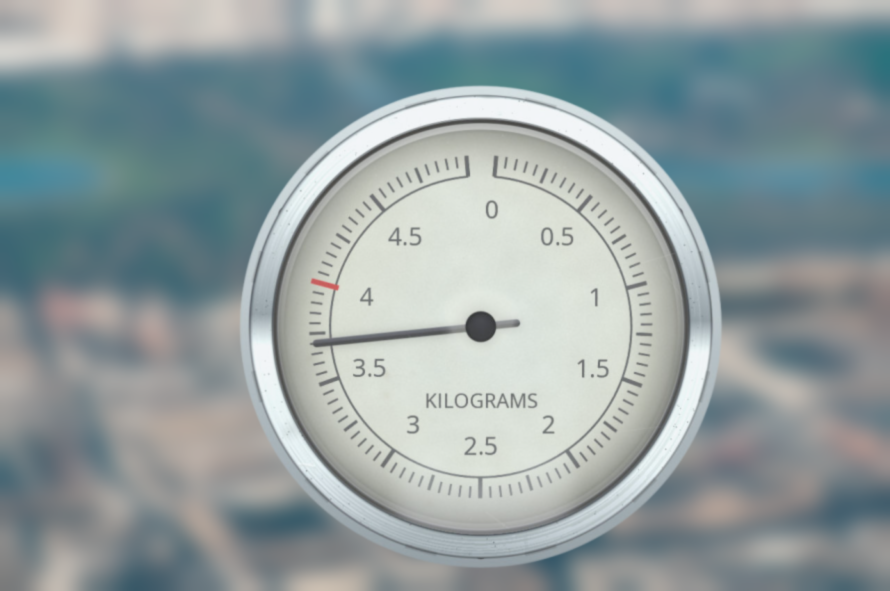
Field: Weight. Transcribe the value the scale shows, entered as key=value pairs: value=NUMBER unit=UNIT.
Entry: value=3.7 unit=kg
